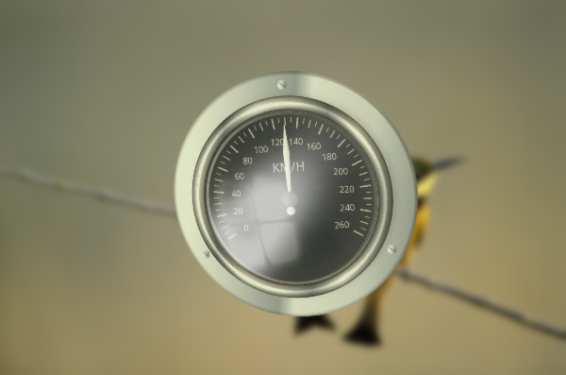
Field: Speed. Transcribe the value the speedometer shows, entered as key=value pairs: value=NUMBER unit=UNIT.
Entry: value=130 unit=km/h
